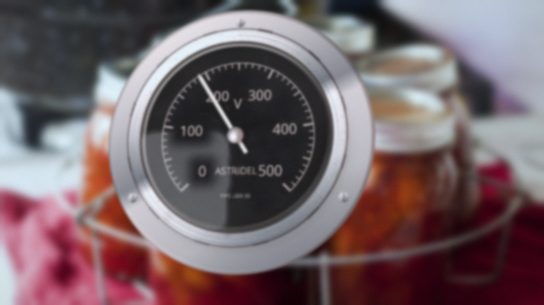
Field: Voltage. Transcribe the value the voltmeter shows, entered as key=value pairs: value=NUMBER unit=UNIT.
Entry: value=190 unit=V
